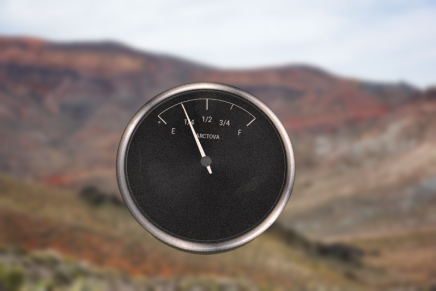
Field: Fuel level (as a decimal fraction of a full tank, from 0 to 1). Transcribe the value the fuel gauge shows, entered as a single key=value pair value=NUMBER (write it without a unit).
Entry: value=0.25
